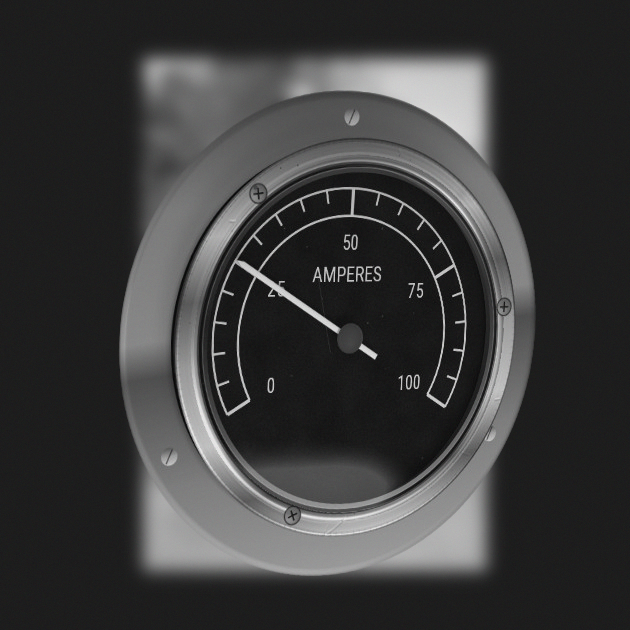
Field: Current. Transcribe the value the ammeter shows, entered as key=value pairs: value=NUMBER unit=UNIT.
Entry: value=25 unit=A
